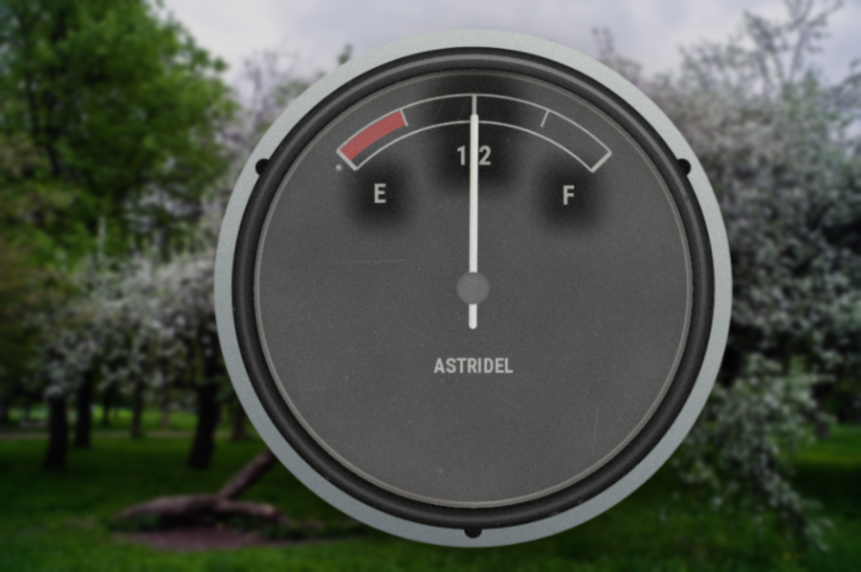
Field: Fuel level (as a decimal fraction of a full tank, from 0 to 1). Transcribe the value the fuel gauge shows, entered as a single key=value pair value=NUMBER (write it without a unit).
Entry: value=0.5
